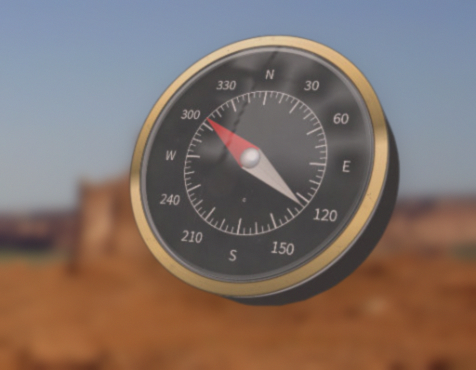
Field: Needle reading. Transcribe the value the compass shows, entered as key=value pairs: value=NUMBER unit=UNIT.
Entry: value=305 unit=°
